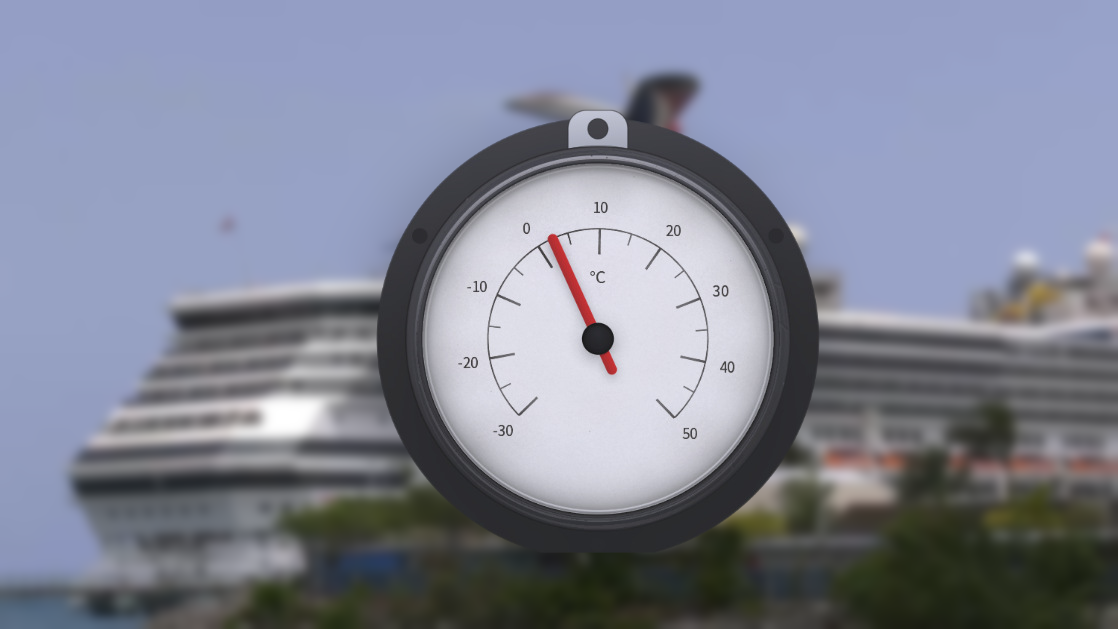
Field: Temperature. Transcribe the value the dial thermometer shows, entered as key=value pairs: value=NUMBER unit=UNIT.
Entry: value=2.5 unit=°C
